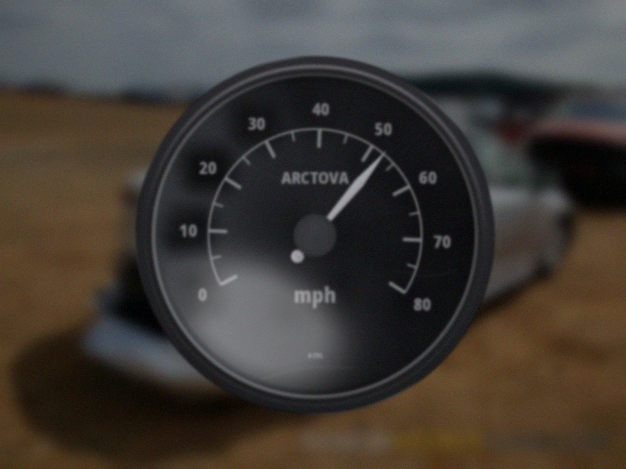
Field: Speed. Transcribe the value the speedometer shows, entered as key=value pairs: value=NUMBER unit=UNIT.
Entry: value=52.5 unit=mph
